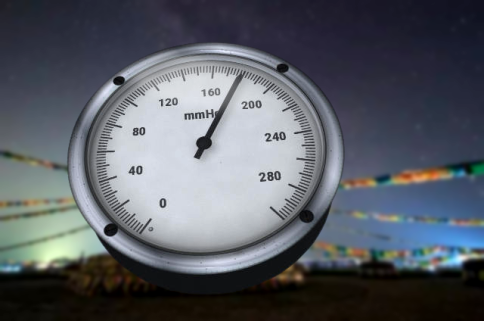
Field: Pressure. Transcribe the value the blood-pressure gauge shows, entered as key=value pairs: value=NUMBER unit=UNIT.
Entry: value=180 unit=mmHg
